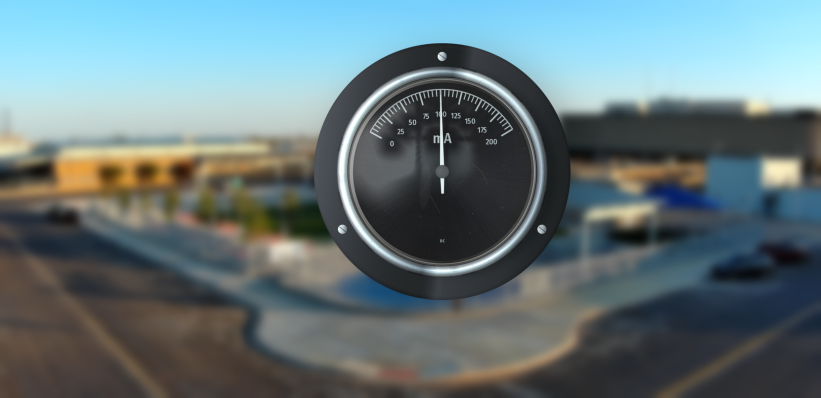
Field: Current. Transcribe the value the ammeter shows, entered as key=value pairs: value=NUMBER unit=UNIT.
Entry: value=100 unit=mA
